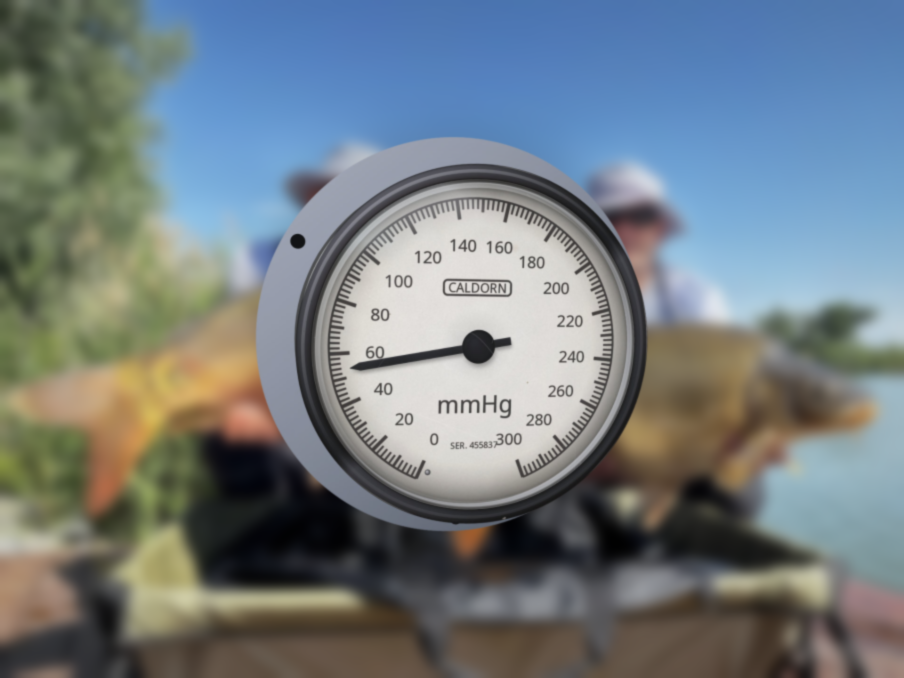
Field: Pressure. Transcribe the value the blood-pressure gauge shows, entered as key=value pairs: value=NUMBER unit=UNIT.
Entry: value=54 unit=mmHg
